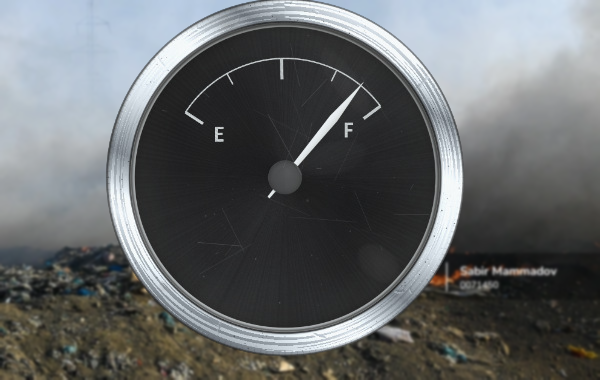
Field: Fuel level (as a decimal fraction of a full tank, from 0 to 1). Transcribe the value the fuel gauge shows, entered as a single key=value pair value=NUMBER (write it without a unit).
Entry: value=0.875
